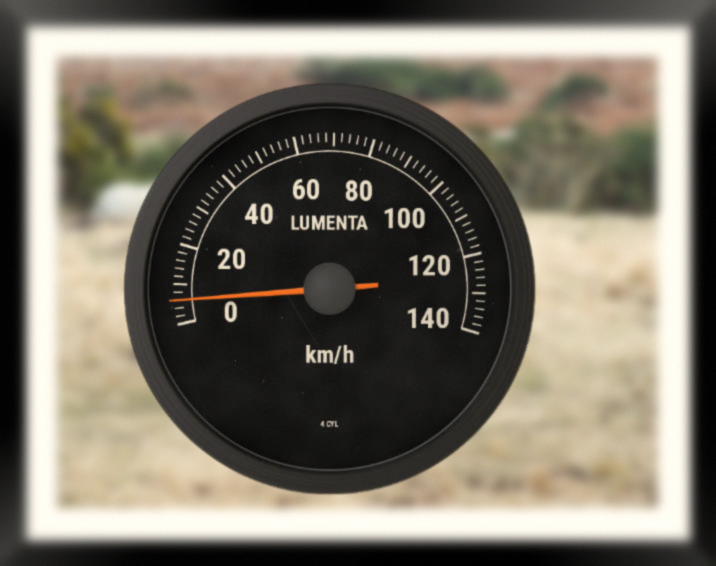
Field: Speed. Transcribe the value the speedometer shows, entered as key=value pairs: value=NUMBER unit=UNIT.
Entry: value=6 unit=km/h
